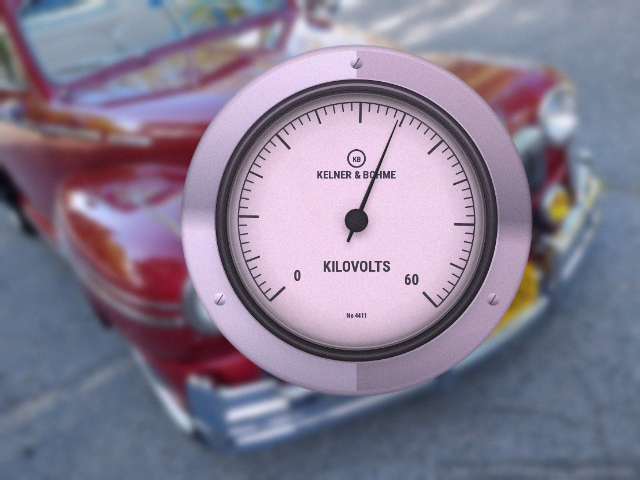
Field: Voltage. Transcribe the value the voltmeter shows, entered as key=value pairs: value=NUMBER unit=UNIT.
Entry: value=34.5 unit=kV
